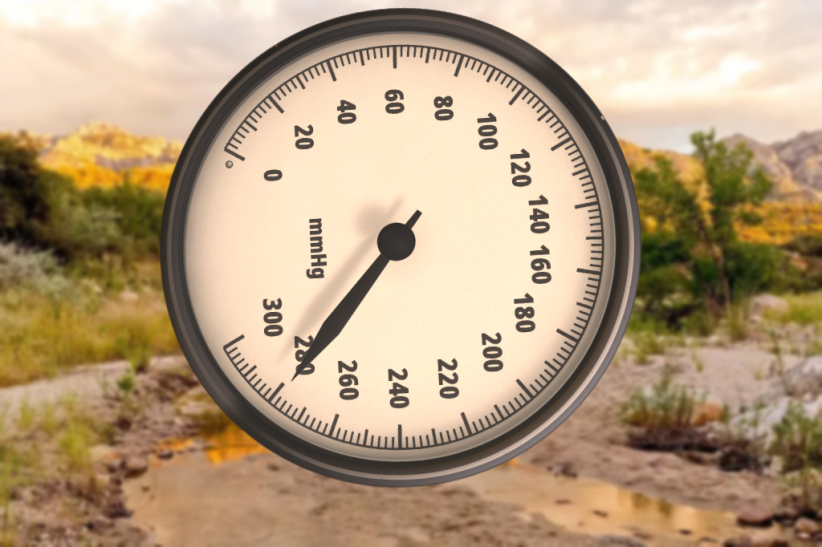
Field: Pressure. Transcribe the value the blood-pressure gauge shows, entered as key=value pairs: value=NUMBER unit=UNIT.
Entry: value=278 unit=mmHg
